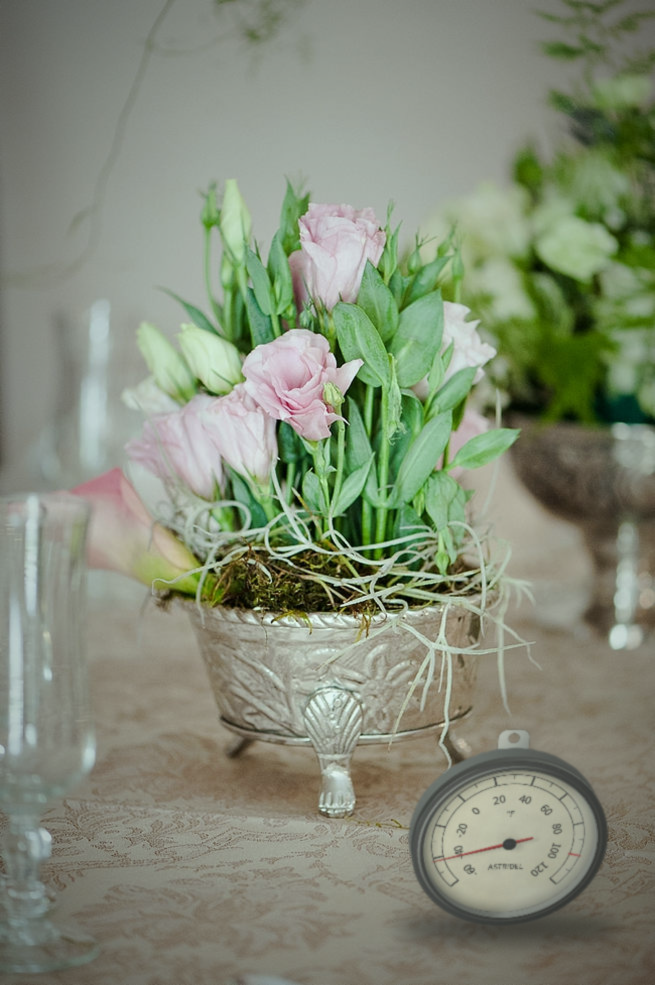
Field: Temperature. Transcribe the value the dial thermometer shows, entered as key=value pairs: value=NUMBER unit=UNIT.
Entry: value=-40 unit=°F
